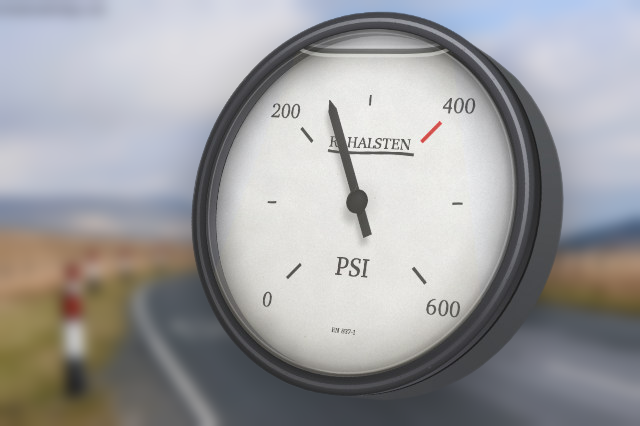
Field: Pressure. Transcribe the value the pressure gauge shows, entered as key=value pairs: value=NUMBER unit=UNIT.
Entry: value=250 unit=psi
